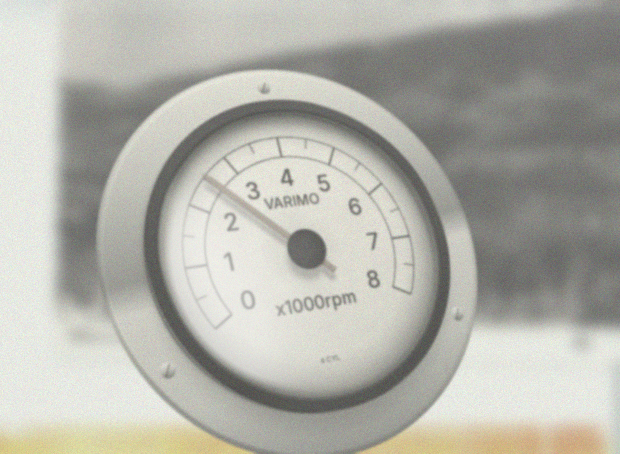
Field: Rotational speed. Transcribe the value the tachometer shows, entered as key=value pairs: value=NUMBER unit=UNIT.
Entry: value=2500 unit=rpm
